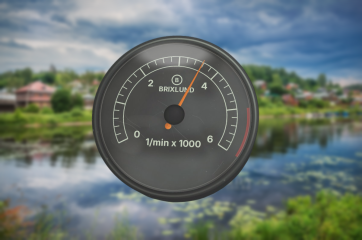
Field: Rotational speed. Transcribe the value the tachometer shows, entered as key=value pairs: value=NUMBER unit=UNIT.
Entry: value=3600 unit=rpm
